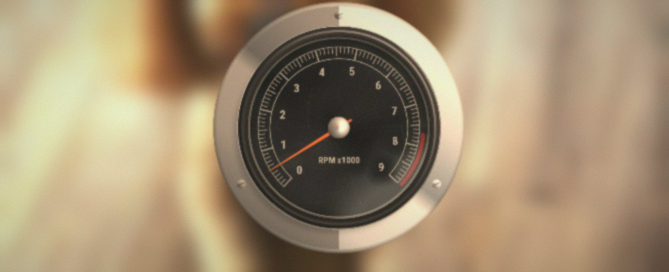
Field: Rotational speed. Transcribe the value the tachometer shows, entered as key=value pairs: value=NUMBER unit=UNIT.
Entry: value=500 unit=rpm
